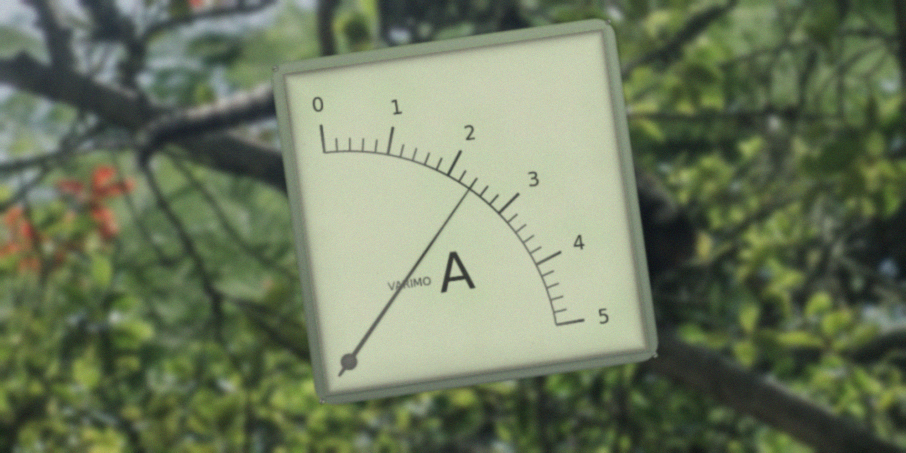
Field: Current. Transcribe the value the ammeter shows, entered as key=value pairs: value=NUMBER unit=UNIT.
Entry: value=2.4 unit=A
